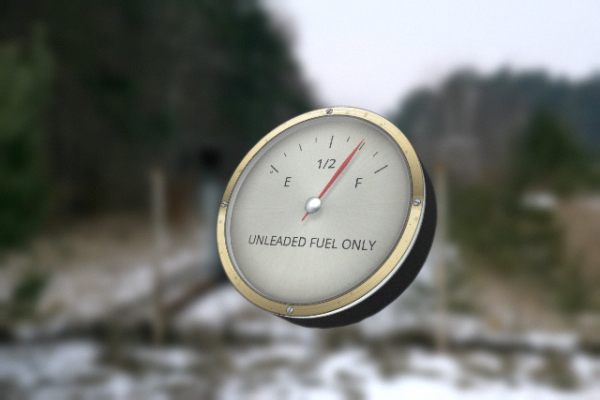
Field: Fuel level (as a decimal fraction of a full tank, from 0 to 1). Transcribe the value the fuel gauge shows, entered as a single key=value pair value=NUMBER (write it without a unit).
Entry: value=0.75
